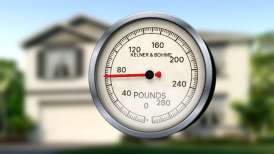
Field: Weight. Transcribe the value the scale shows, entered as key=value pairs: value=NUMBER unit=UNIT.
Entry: value=70 unit=lb
